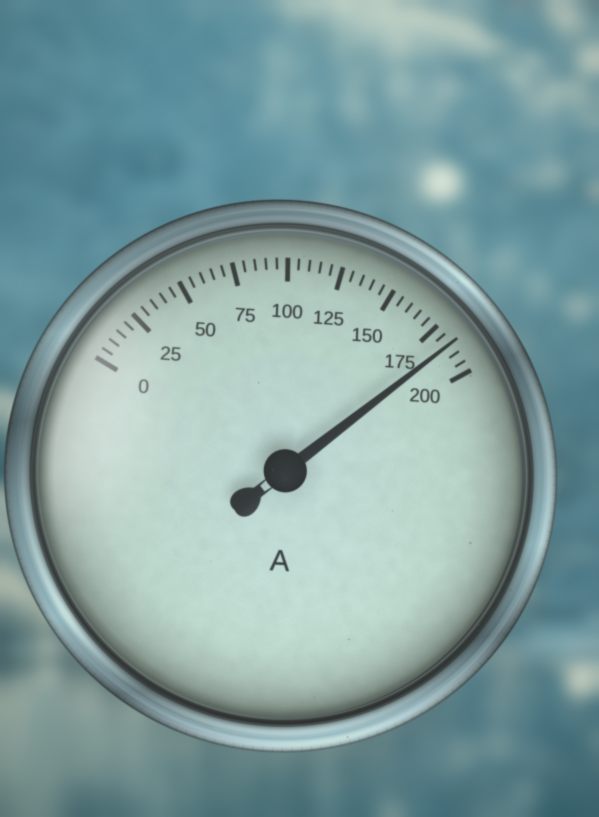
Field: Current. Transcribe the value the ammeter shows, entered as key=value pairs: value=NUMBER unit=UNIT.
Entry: value=185 unit=A
